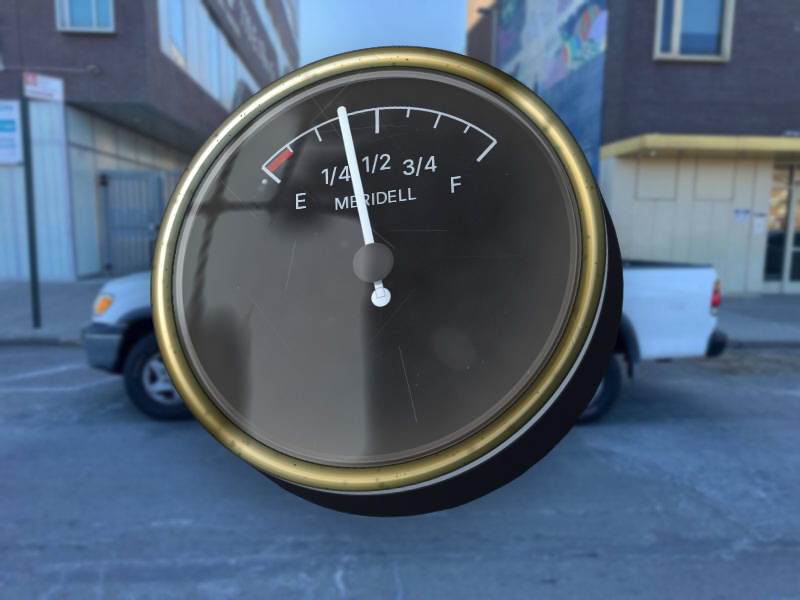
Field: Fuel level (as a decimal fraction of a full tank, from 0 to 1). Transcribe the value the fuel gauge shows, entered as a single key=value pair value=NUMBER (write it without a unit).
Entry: value=0.375
